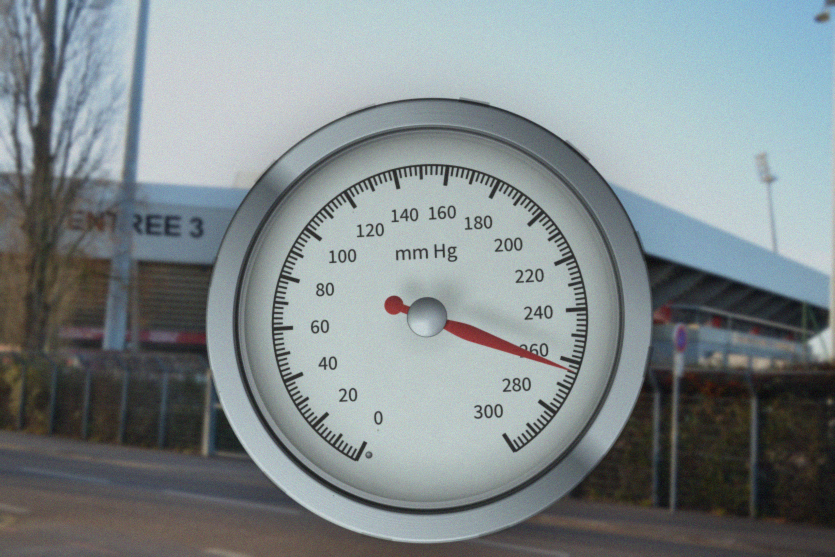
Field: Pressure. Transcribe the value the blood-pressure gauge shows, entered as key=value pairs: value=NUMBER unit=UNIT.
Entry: value=264 unit=mmHg
